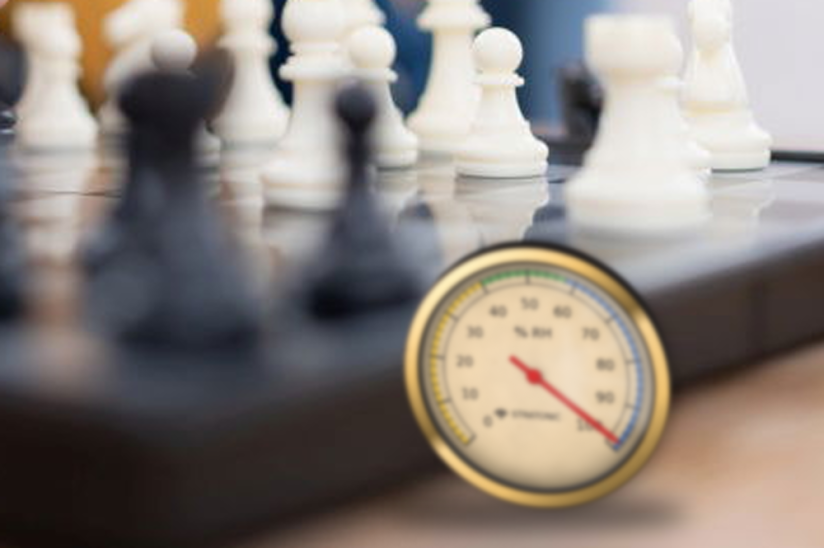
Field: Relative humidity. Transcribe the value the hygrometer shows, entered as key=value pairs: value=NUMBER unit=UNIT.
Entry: value=98 unit=%
